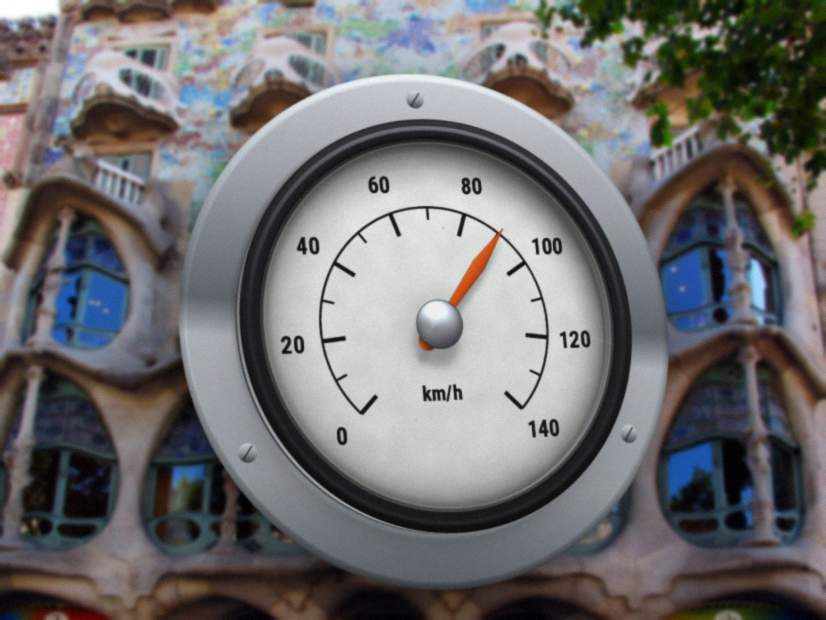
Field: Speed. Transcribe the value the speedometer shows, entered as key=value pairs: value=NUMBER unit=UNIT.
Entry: value=90 unit=km/h
